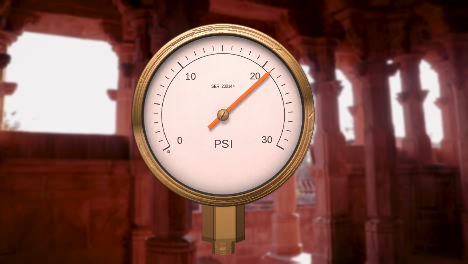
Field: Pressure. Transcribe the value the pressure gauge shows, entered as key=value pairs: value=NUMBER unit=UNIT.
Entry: value=21 unit=psi
